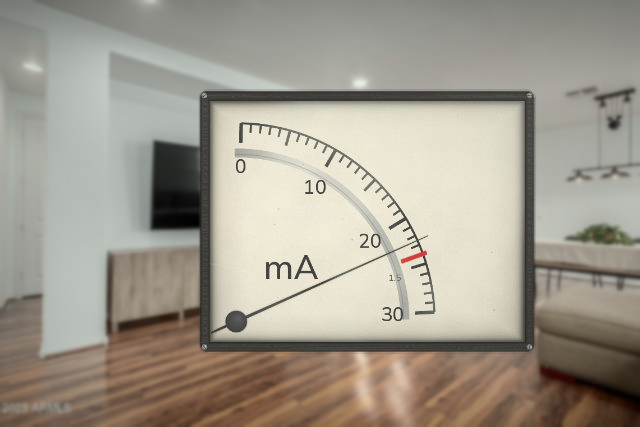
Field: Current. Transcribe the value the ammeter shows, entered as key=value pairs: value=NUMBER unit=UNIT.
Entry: value=22.5 unit=mA
